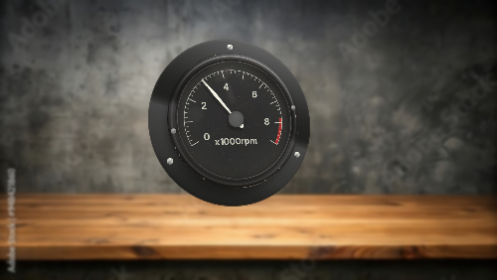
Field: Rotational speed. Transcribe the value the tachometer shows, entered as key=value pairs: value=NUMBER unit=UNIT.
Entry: value=3000 unit=rpm
